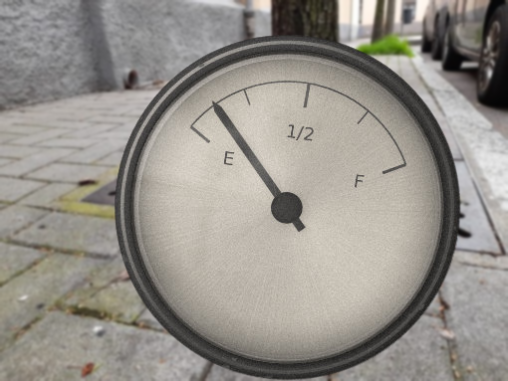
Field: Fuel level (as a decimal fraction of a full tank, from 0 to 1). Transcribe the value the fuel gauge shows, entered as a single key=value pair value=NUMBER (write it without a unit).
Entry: value=0.125
